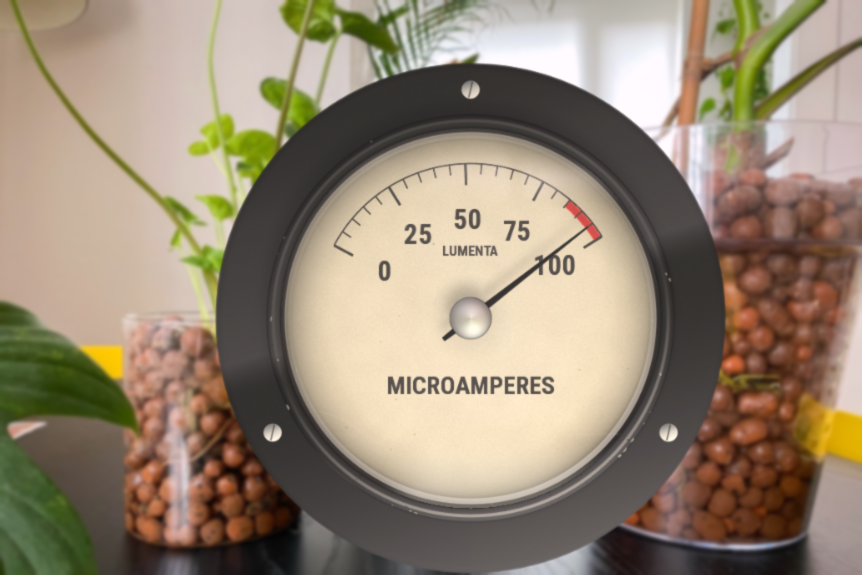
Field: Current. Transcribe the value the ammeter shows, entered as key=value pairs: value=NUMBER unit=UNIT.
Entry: value=95 unit=µA
